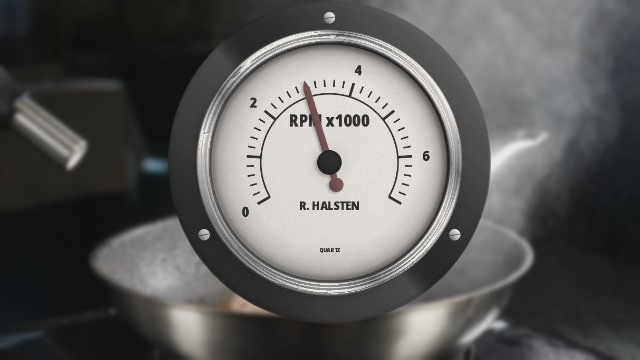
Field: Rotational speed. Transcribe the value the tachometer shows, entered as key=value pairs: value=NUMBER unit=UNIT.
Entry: value=3000 unit=rpm
